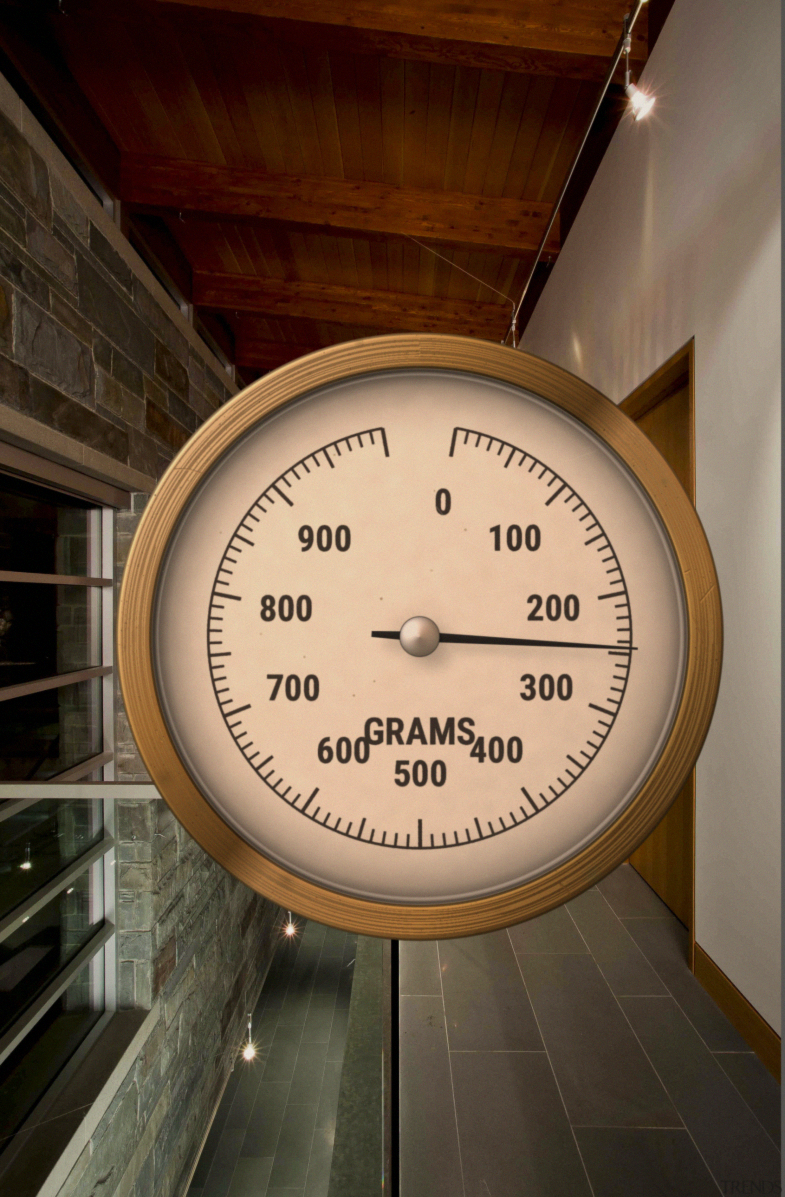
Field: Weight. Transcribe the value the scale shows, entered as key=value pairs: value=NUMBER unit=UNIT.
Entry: value=245 unit=g
